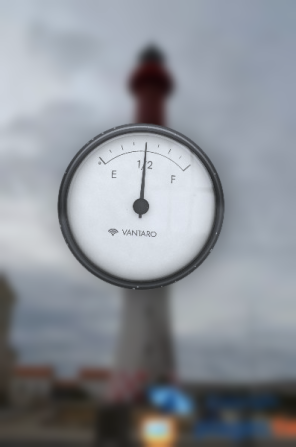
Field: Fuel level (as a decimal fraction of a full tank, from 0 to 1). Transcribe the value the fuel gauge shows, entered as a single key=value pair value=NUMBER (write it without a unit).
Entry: value=0.5
